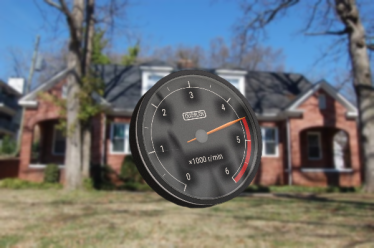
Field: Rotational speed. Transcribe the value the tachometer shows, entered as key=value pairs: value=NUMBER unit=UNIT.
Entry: value=4500 unit=rpm
